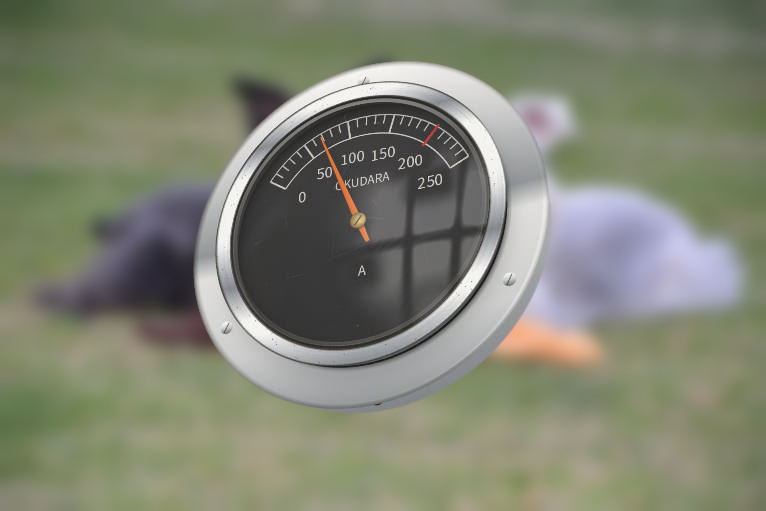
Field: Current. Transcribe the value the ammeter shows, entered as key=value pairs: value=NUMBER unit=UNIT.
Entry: value=70 unit=A
